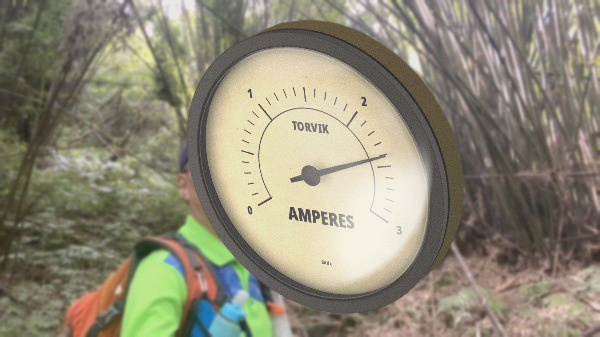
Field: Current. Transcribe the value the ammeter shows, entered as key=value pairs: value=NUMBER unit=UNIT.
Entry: value=2.4 unit=A
